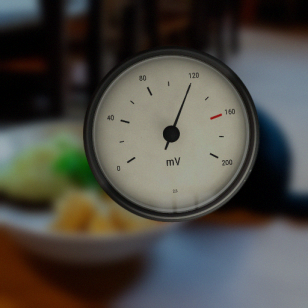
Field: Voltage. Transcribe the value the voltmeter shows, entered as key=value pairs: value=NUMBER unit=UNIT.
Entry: value=120 unit=mV
